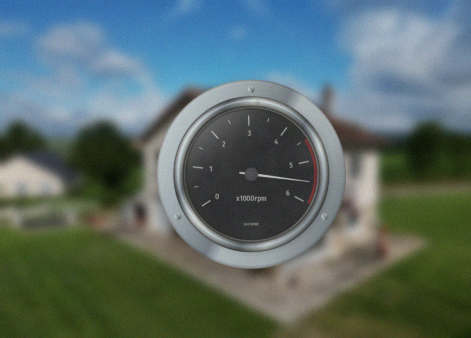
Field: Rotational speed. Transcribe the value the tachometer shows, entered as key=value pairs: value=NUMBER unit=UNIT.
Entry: value=5500 unit=rpm
